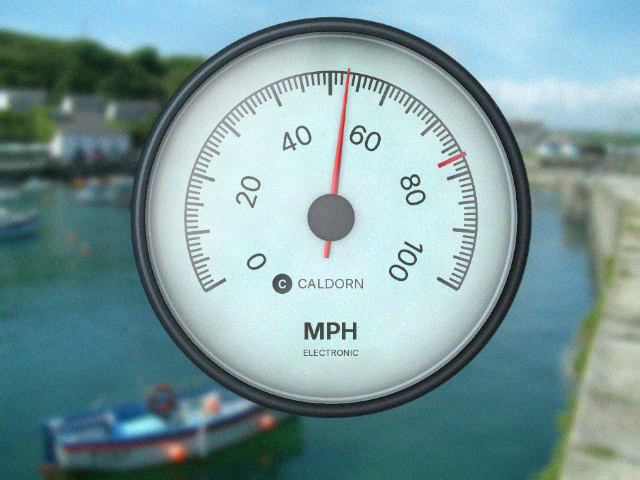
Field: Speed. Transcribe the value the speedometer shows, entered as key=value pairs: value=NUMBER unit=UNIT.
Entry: value=53 unit=mph
